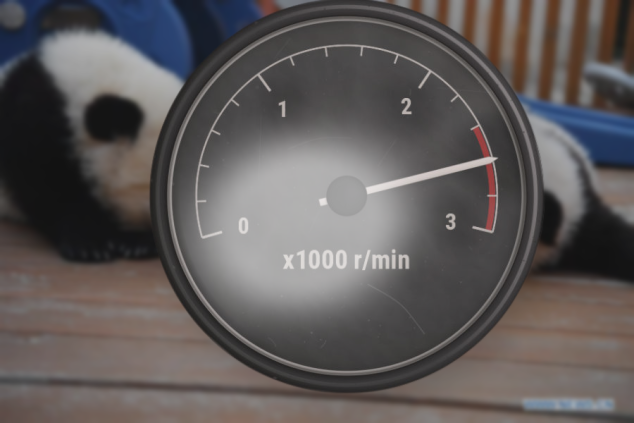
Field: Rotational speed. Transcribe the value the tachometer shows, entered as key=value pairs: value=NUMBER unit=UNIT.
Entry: value=2600 unit=rpm
